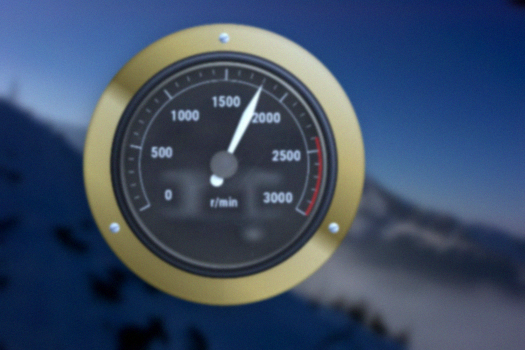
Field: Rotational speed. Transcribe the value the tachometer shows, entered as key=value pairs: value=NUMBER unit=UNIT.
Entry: value=1800 unit=rpm
